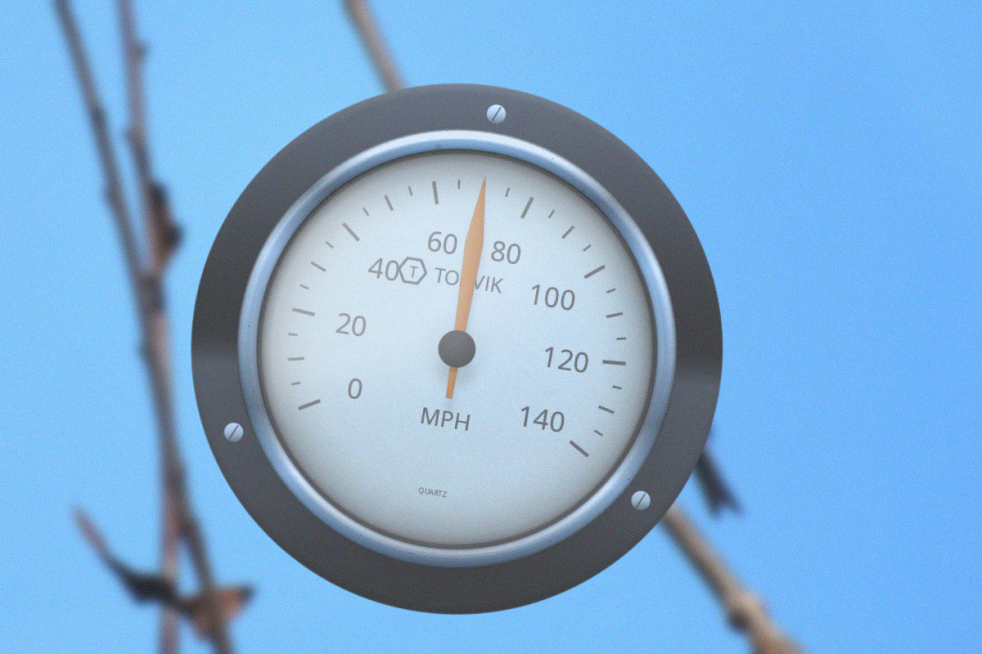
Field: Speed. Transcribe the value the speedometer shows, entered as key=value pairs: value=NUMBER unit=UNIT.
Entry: value=70 unit=mph
